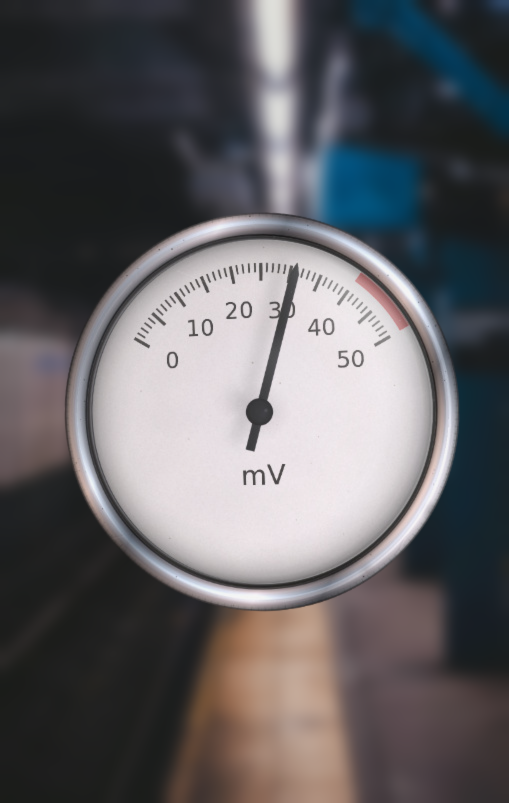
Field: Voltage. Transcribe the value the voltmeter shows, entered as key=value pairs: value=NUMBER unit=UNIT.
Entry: value=31 unit=mV
